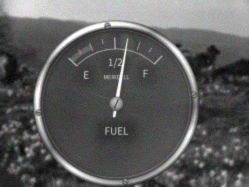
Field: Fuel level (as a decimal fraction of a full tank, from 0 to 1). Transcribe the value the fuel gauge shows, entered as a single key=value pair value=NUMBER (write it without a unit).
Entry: value=0.625
